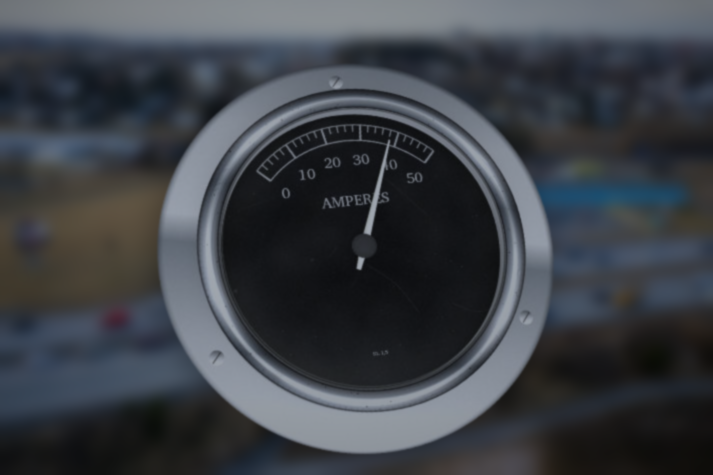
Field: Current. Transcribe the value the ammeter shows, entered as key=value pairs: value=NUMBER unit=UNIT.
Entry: value=38 unit=A
